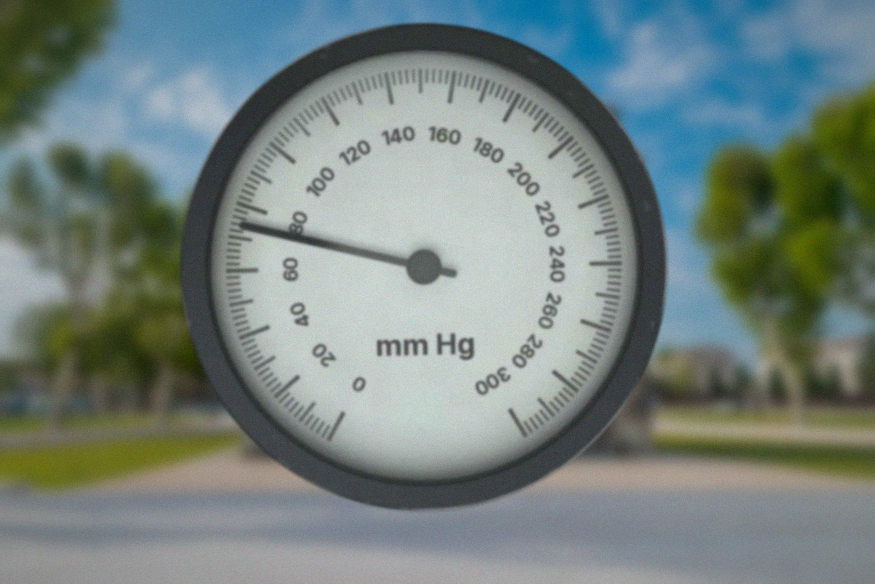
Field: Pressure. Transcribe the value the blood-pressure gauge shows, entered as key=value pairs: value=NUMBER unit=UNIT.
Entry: value=74 unit=mmHg
